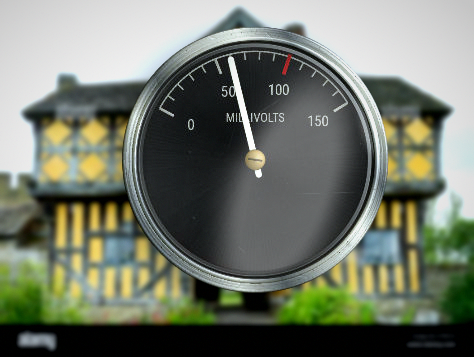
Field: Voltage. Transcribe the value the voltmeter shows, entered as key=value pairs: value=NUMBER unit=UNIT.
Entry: value=60 unit=mV
